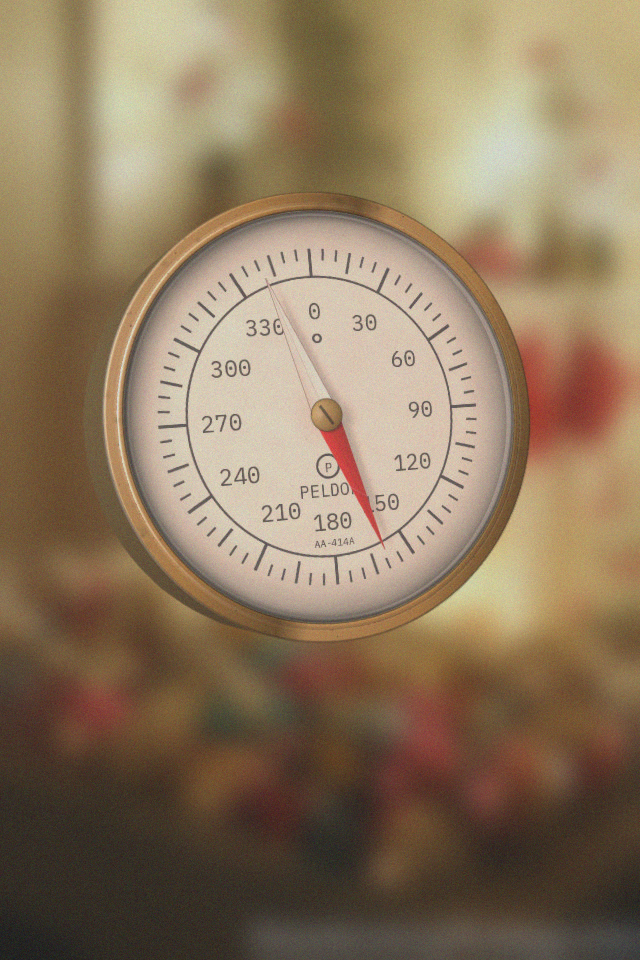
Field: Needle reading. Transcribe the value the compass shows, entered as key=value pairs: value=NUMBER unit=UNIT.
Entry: value=160 unit=°
